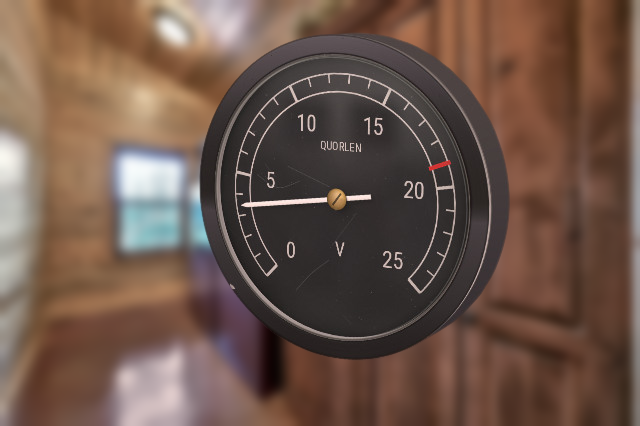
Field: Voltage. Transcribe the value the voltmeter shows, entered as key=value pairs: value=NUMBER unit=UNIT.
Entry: value=3.5 unit=V
